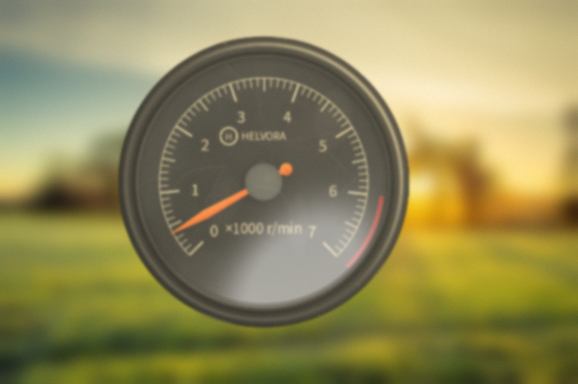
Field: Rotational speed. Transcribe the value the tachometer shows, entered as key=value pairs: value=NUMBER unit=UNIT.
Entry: value=400 unit=rpm
